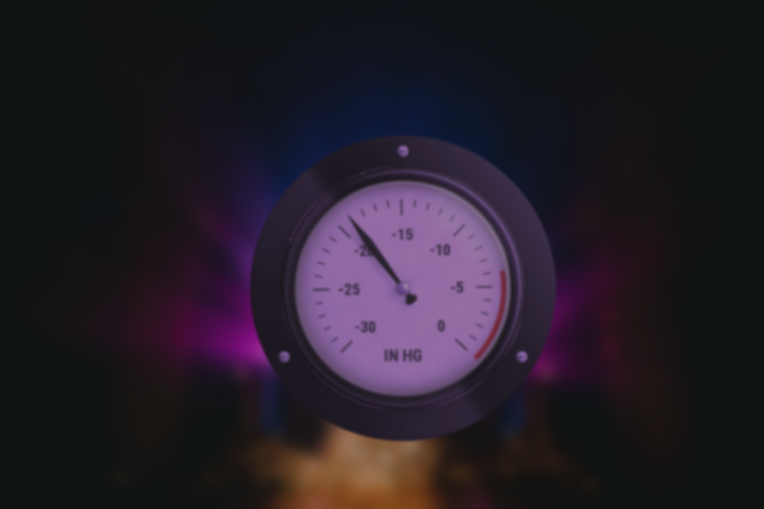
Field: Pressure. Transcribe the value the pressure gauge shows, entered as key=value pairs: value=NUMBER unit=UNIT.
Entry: value=-19 unit=inHg
